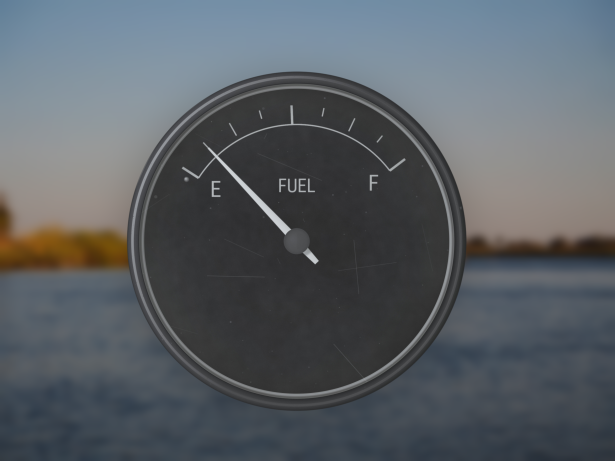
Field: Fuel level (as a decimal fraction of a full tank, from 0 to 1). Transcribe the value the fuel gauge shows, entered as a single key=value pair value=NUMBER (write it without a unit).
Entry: value=0.125
